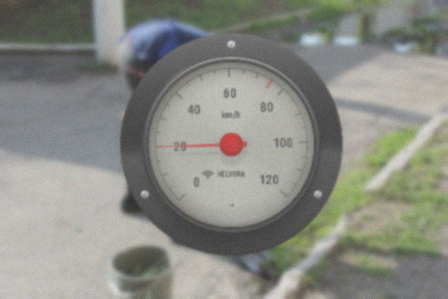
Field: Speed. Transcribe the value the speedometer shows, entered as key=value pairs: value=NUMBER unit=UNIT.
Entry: value=20 unit=km/h
